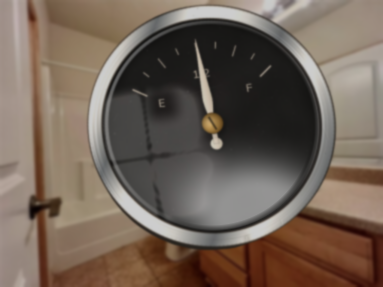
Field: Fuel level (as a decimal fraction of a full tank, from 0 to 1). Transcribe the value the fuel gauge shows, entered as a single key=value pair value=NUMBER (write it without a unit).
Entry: value=0.5
